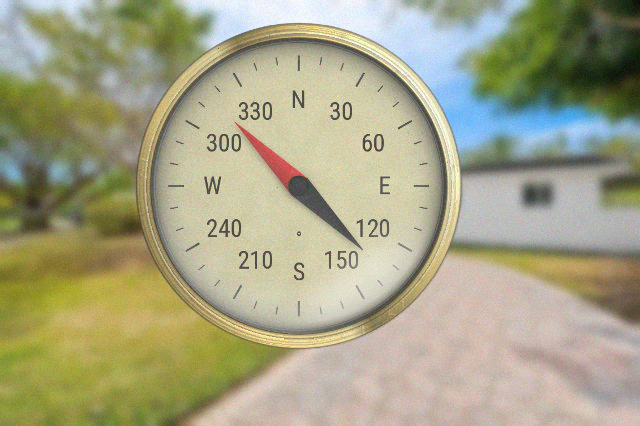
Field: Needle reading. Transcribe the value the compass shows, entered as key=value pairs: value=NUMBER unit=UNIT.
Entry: value=315 unit=°
